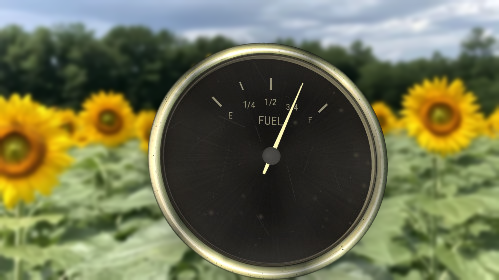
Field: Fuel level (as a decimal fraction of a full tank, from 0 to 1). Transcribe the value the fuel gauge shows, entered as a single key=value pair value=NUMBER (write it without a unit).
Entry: value=0.75
